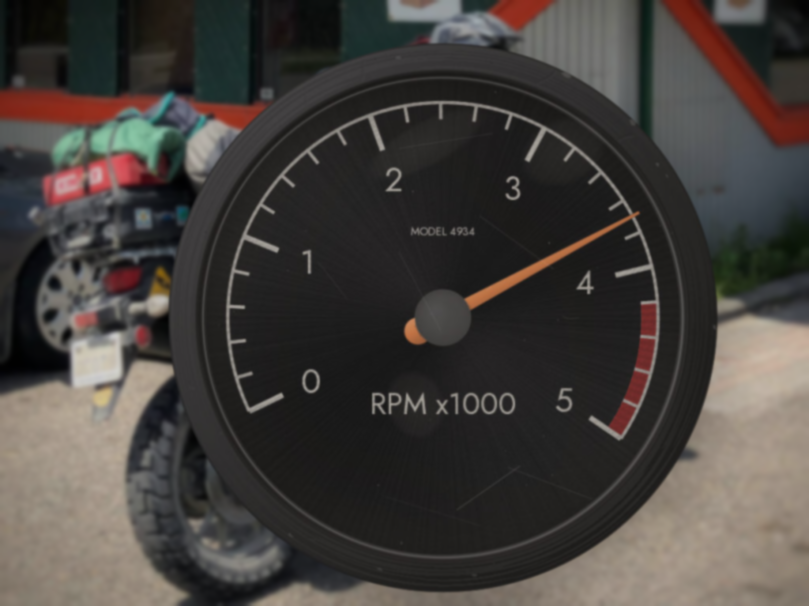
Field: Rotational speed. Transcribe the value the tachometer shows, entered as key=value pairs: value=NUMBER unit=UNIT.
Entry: value=3700 unit=rpm
